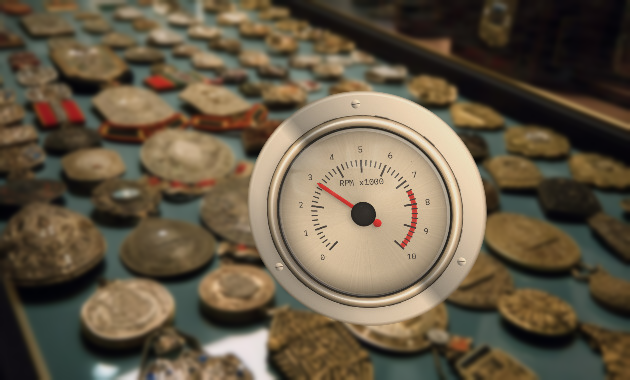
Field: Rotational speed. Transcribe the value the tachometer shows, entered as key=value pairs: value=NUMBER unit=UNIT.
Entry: value=3000 unit=rpm
